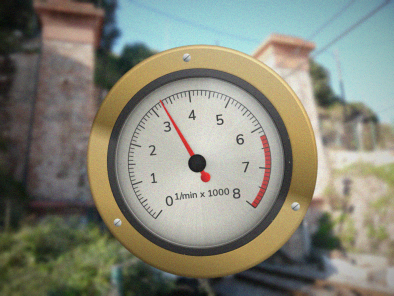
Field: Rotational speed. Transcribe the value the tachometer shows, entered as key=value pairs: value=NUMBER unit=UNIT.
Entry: value=3300 unit=rpm
